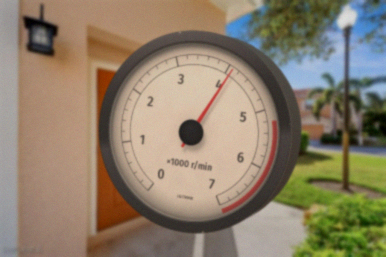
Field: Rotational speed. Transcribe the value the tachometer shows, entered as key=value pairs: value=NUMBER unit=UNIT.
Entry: value=4100 unit=rpm
